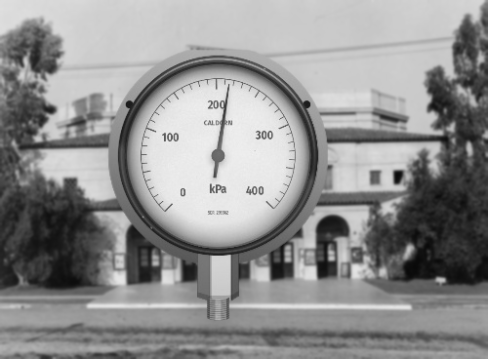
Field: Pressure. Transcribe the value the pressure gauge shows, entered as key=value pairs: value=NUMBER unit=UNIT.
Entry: value=215 unit=kPa
